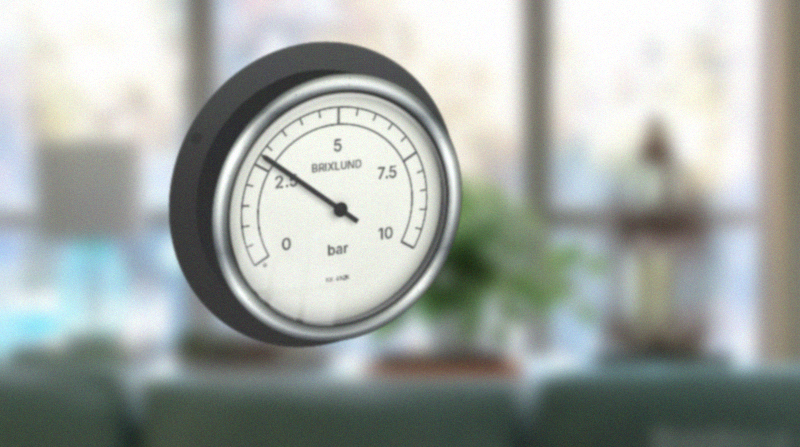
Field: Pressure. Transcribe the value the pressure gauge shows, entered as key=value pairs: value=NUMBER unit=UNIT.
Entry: value=2.75 unit=bar
